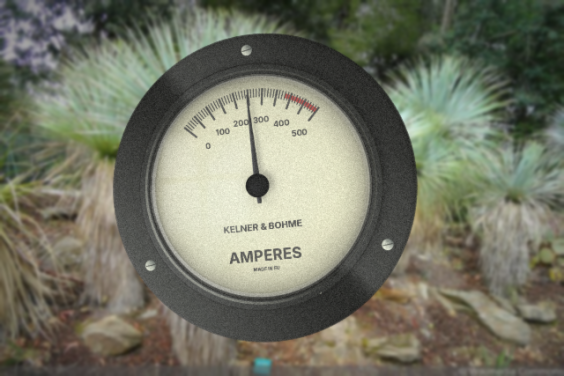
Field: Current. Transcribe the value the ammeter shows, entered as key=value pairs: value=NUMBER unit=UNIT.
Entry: value=250 unit=A
